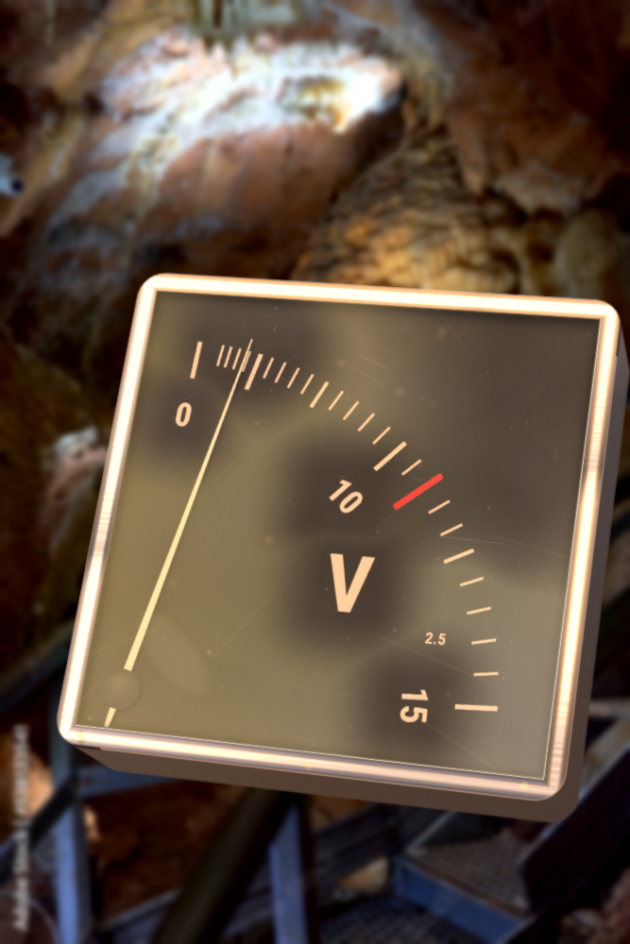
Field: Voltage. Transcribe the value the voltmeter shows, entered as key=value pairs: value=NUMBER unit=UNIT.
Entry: value=4.5 unit=V
